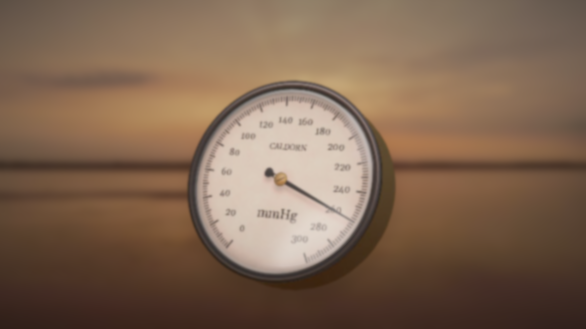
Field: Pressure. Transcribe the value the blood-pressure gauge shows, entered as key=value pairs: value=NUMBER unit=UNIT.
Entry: value=260 unit=mmHg
